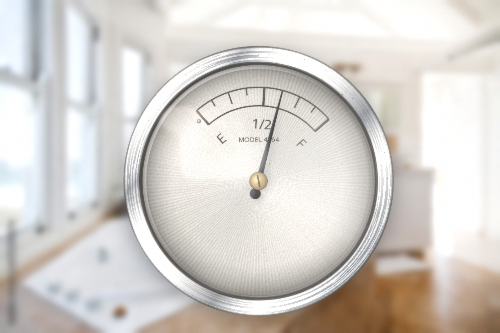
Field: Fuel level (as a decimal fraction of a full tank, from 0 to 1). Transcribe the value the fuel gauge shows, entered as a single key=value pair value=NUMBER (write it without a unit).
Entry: value=0.625
